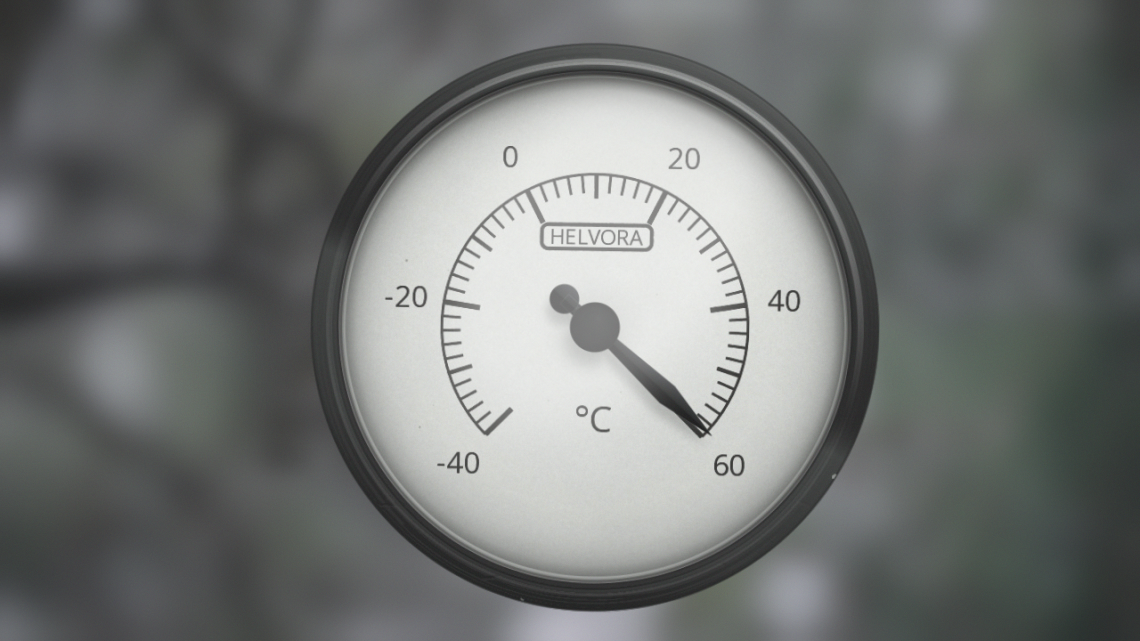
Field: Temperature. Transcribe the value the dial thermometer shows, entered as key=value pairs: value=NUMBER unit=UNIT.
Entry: value=59 unit=°C
